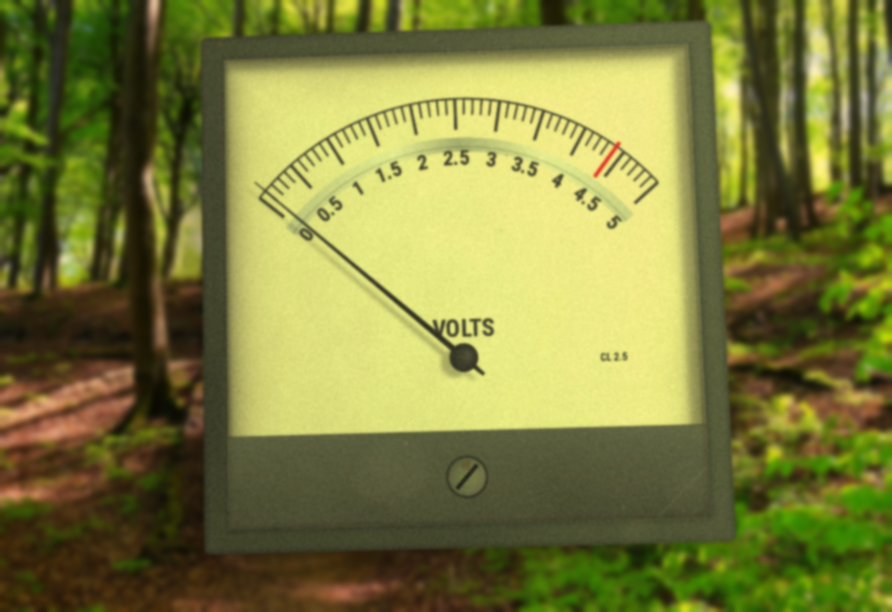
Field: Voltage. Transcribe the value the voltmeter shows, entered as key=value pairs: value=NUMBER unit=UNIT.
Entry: value=0.1 unit=V
